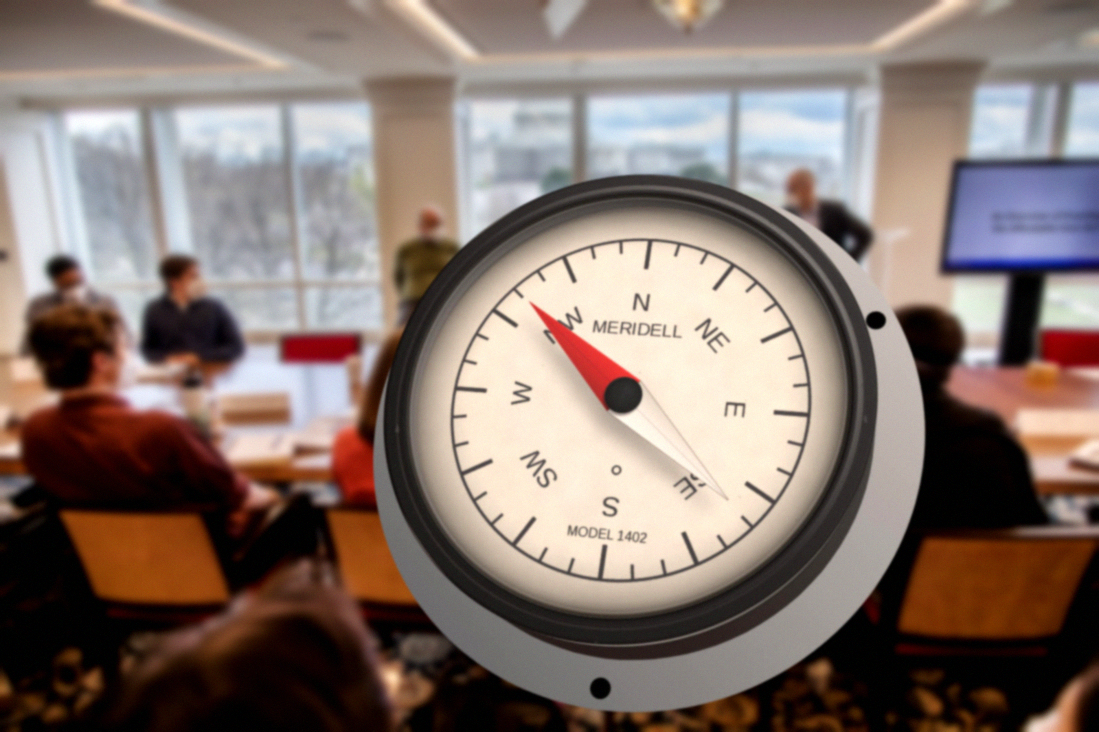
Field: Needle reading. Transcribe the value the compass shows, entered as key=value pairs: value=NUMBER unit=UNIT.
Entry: value=310 unit=°
